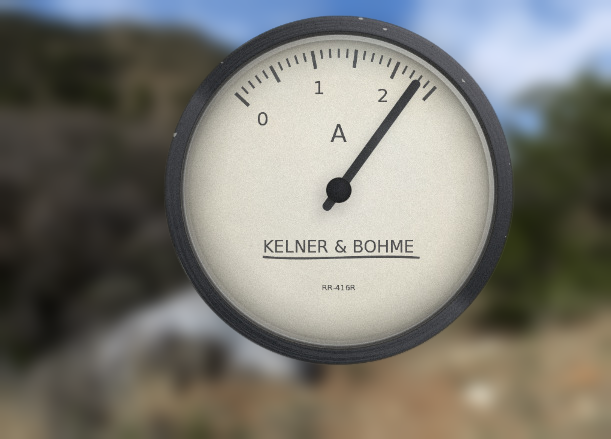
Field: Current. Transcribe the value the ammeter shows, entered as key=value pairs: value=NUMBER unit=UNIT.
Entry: value=2.3 unit=A
